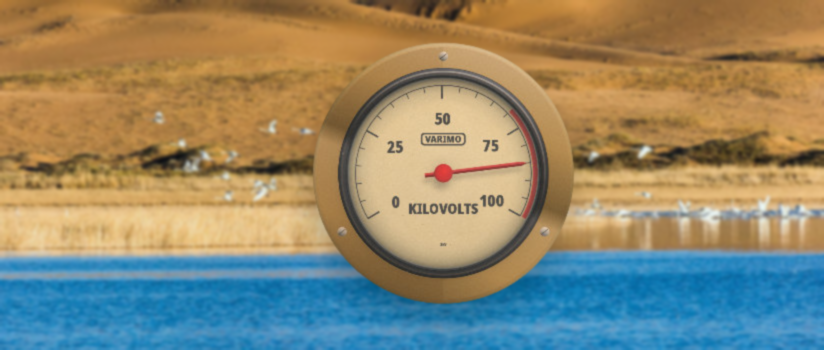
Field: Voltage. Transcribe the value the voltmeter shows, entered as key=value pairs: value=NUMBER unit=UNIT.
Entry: value=85 unit=kV
